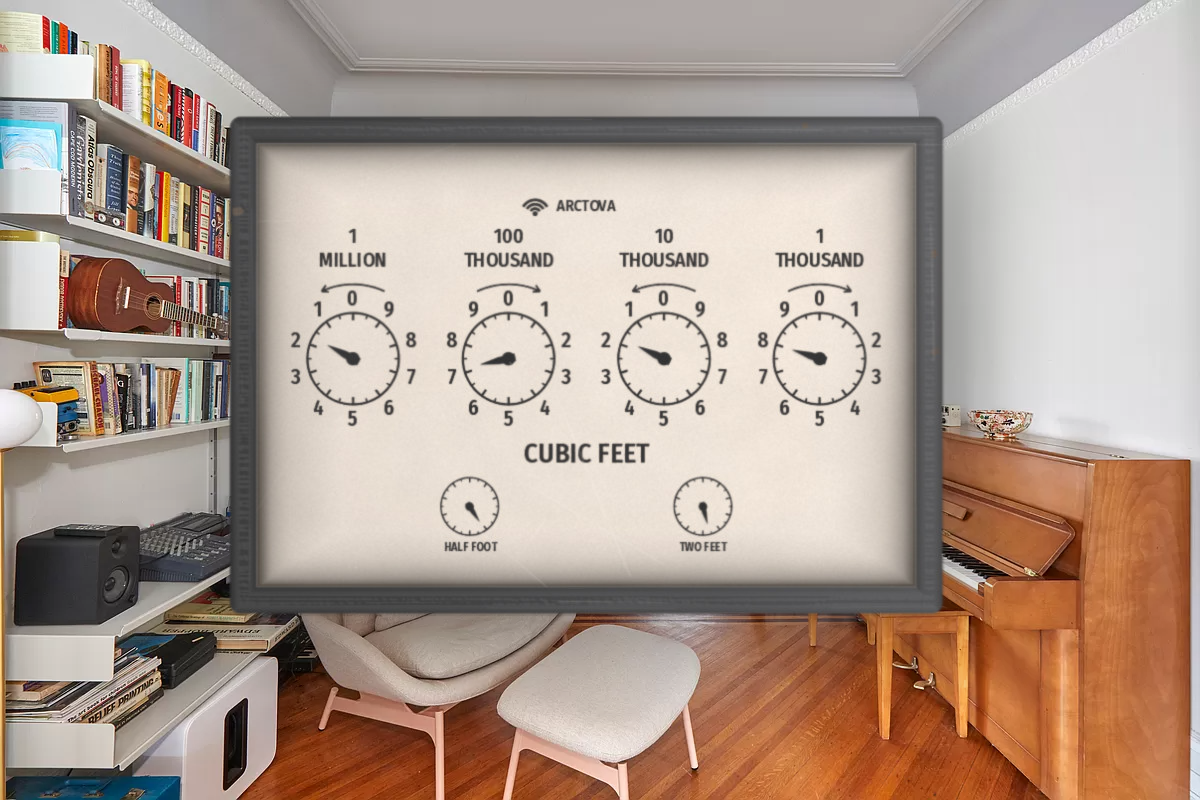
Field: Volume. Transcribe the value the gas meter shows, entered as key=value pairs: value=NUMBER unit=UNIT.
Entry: value=171800 unit=ft³
